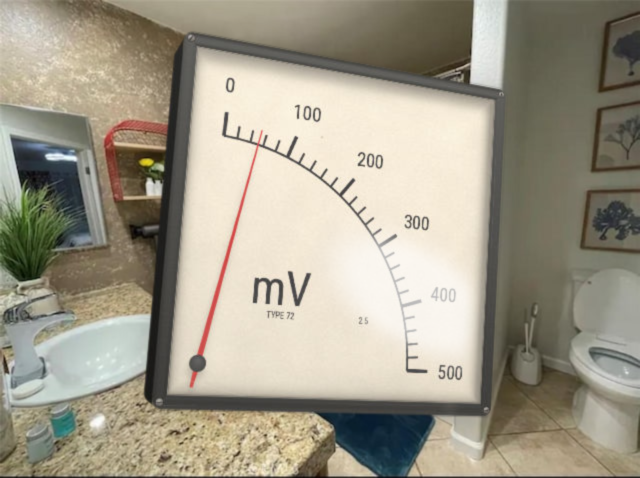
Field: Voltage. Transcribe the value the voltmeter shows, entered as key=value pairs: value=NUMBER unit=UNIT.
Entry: value=50 unit=mV
